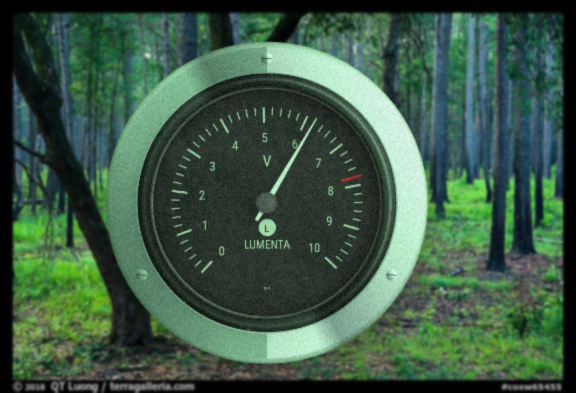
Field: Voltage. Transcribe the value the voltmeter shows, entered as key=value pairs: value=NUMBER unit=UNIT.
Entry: value=6.2 unit=V
